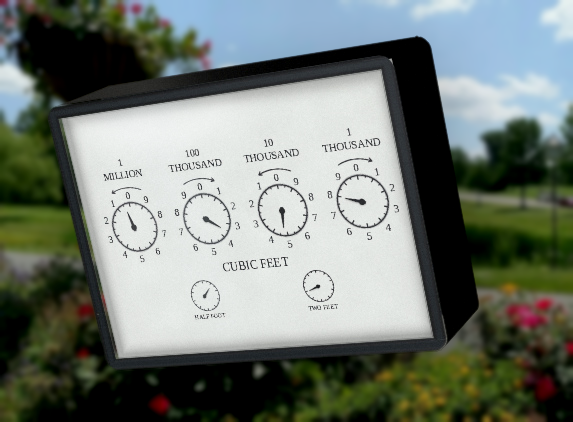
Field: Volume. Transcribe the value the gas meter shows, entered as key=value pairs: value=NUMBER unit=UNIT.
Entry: value=34800 unit=ft³
